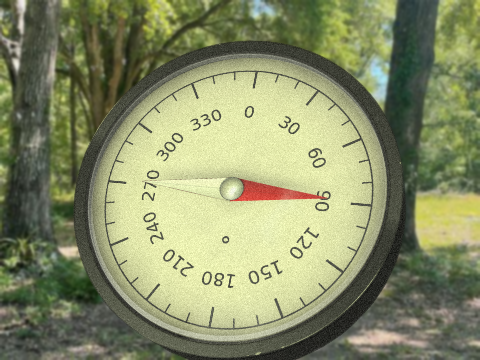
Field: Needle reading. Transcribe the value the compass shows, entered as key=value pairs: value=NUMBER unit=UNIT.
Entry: value=90 unit=°
